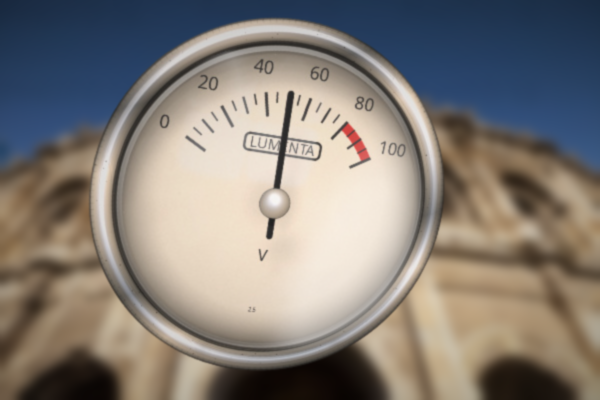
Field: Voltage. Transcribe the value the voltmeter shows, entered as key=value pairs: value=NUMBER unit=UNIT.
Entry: value=50 unit=V
